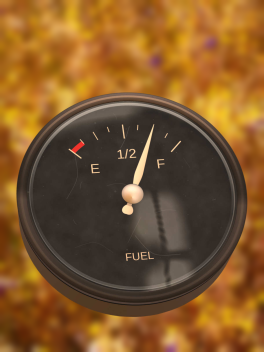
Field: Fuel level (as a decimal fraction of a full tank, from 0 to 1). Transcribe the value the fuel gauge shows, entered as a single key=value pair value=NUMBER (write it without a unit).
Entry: value=0.75
